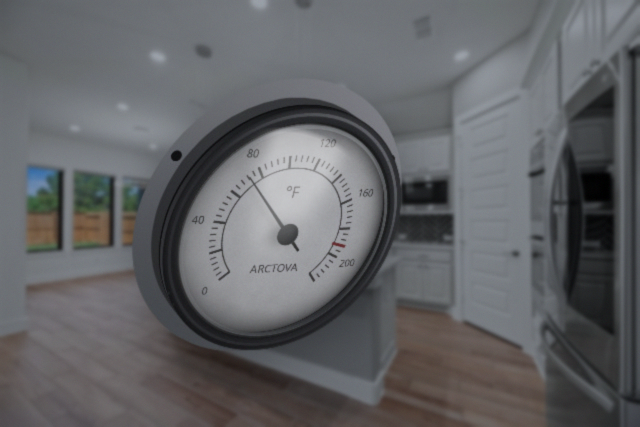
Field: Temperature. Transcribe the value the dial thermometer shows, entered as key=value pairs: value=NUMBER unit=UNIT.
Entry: value=72 unit=°F
